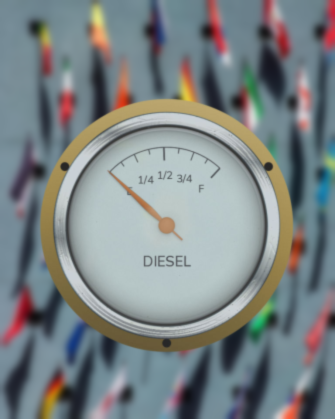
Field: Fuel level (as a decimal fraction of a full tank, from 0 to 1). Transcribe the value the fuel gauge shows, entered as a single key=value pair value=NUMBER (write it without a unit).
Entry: value=0
